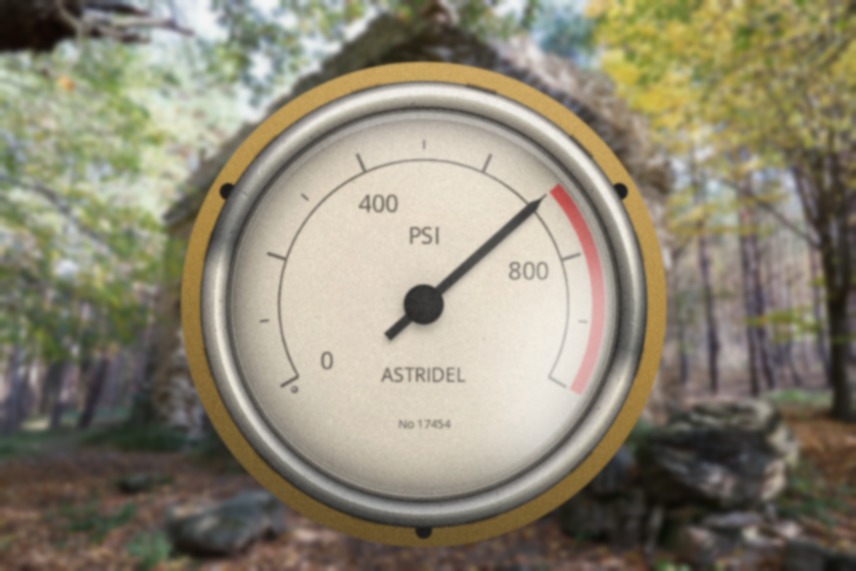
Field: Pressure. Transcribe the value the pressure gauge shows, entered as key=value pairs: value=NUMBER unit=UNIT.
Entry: value=700 unit=psi
